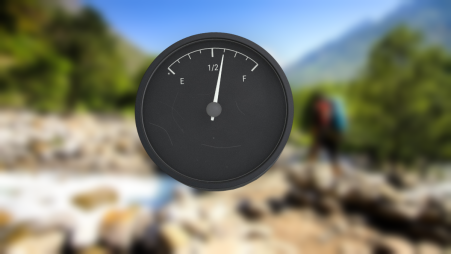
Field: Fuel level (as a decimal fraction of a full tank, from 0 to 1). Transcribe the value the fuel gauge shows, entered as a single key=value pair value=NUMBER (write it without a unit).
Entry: value=0.625
